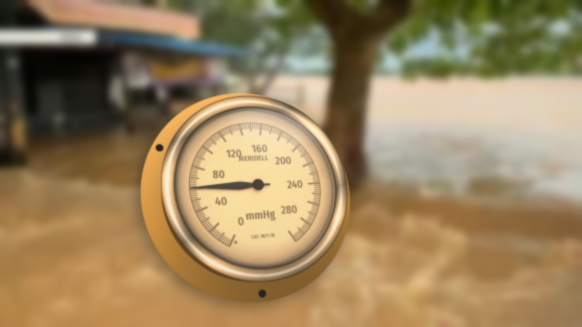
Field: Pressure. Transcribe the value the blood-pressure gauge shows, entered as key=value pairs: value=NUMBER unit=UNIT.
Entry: value=60 unit=mmHg
